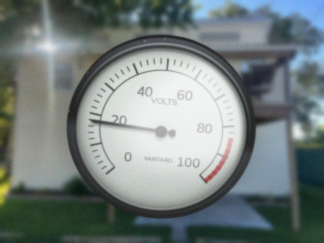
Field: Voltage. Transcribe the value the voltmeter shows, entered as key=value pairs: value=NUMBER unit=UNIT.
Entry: value=18 unit=V
